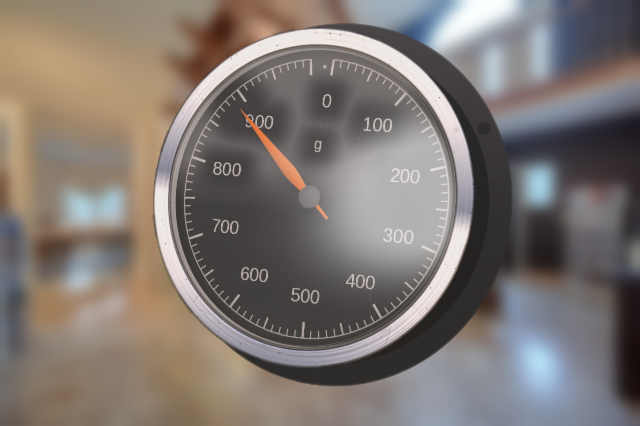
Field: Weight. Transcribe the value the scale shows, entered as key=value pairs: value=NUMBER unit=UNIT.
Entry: value=890 unit=g
